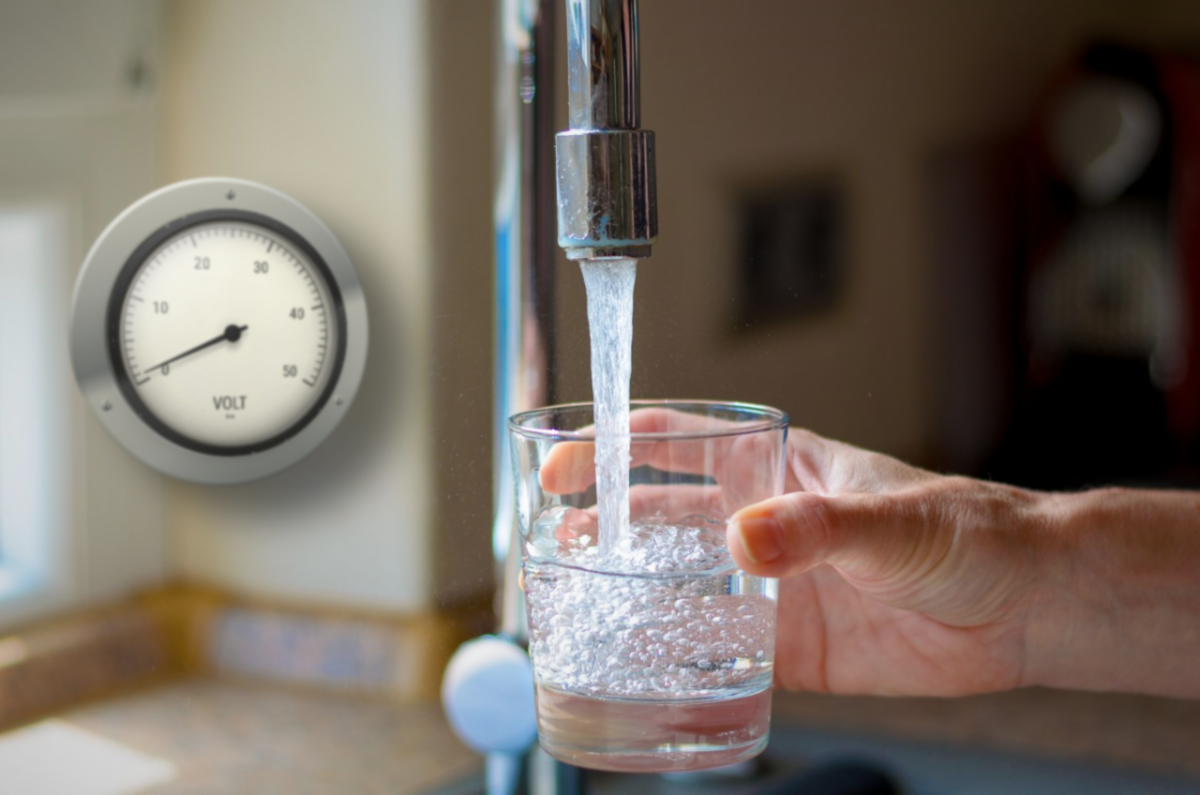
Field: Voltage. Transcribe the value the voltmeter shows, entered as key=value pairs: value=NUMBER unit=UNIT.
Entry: value=1 unit=V
